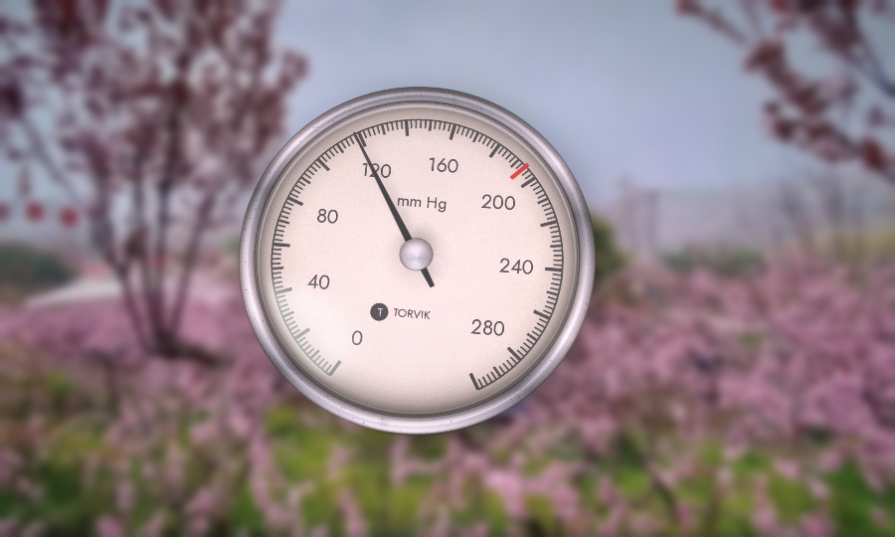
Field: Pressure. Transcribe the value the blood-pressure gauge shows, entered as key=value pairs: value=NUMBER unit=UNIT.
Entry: value=118 unit=mmHg
